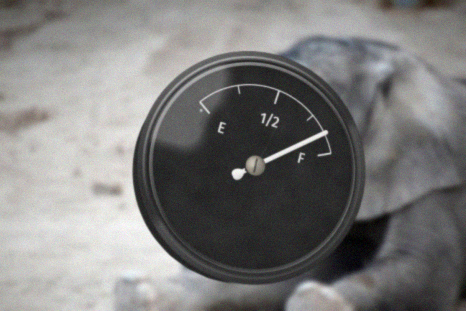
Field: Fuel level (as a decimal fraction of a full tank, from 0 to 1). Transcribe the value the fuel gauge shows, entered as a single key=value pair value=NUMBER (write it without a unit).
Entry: value=0.875
